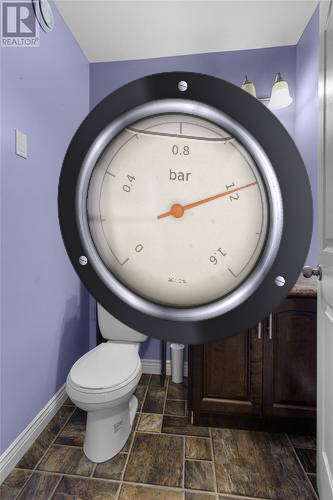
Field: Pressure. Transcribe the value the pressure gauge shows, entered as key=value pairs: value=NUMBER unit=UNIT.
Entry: value=1.2 unit=bar
